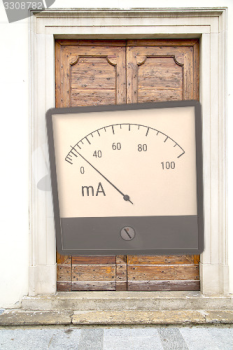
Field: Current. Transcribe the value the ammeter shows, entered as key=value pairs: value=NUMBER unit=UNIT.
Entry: value=25 unit=mA
